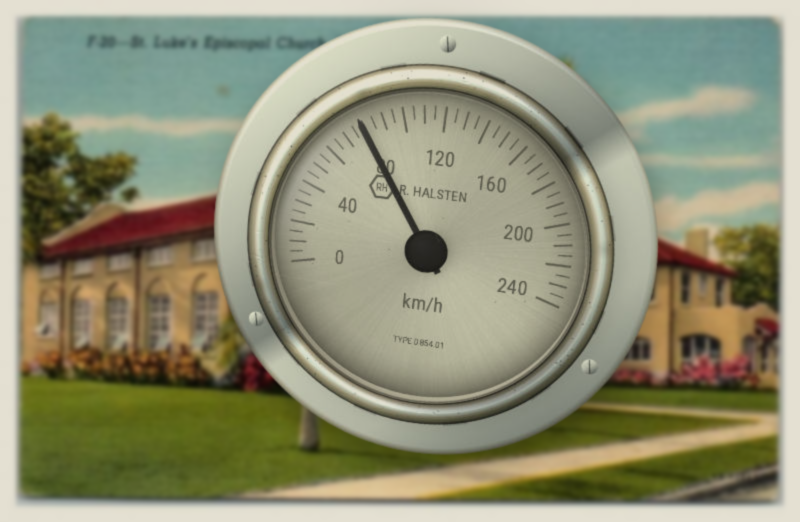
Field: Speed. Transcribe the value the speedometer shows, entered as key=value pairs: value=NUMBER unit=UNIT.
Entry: value=80 unit=km/h
